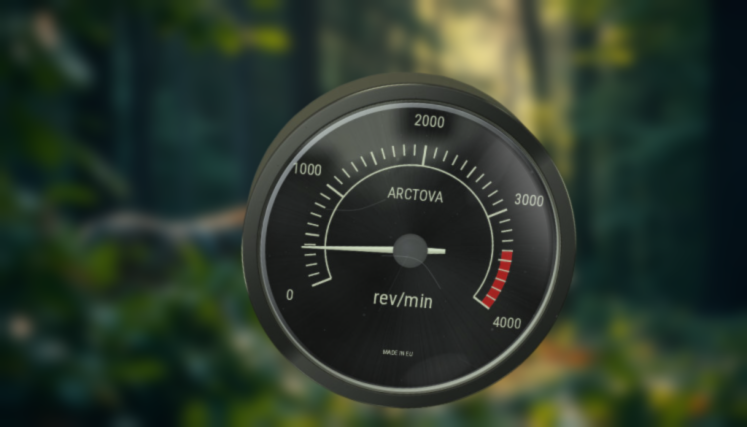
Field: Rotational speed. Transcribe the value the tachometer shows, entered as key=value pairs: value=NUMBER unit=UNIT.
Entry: value=400 unit=rpm
